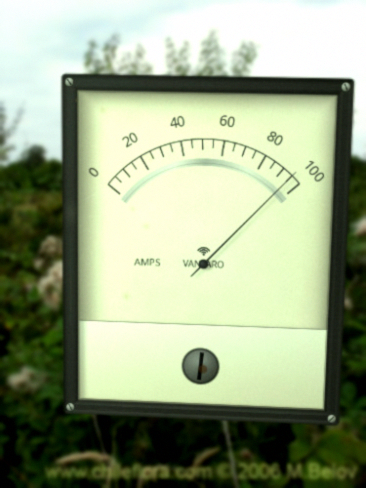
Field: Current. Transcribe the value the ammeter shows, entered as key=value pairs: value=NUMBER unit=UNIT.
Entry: value=95 unit=A
